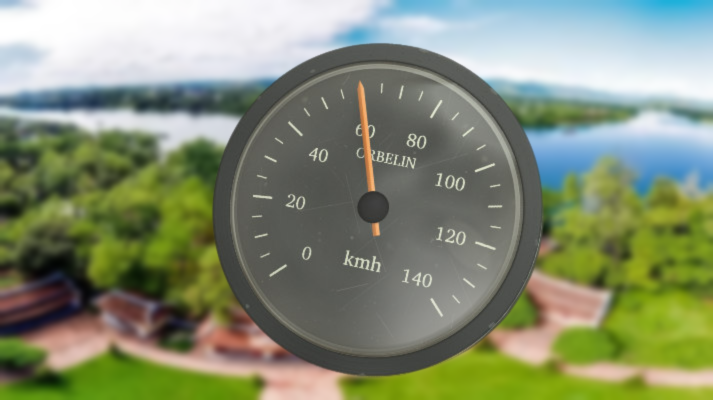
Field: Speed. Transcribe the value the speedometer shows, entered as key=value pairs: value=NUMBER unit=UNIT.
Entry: value=60 unit=km/h
